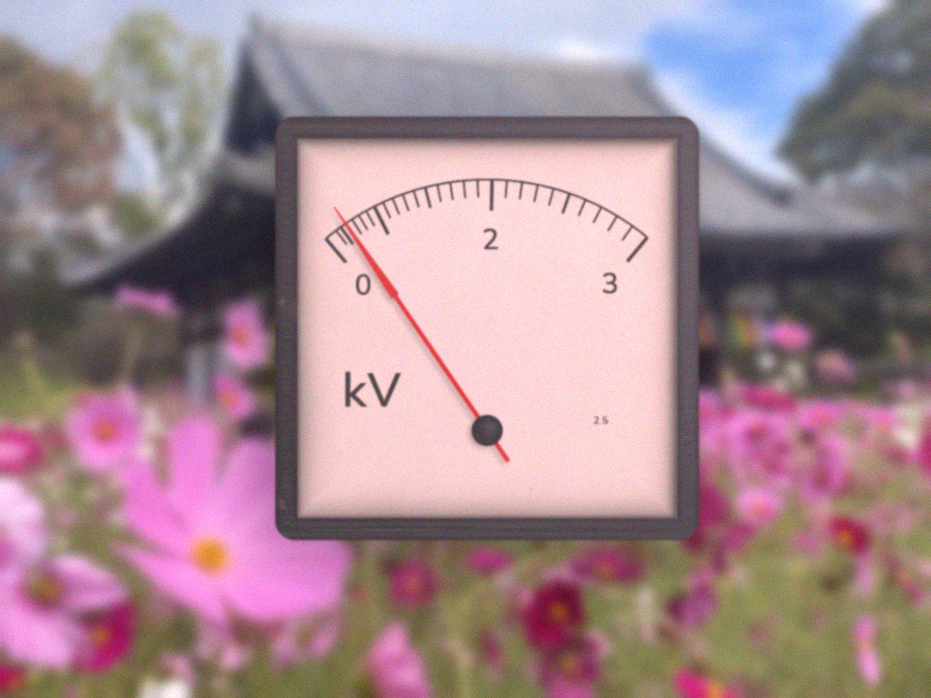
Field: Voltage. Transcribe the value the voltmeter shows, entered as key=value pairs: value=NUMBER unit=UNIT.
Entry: value=0.6 unit=kV
